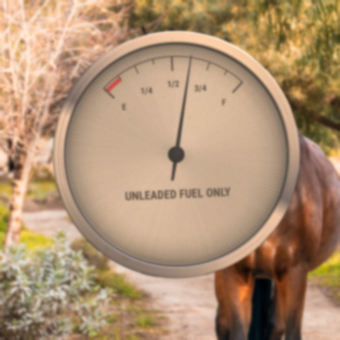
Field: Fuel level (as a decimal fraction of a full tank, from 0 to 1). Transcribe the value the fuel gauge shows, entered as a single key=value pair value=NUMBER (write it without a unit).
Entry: value=0.625
